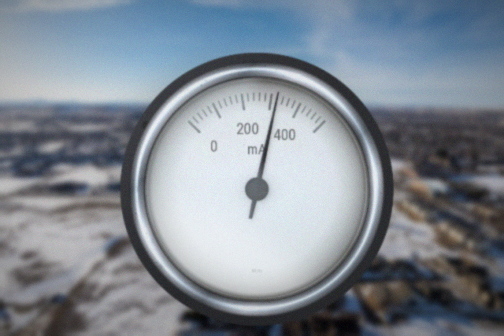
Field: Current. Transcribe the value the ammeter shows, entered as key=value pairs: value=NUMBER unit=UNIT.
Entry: value=320 unit=mA
